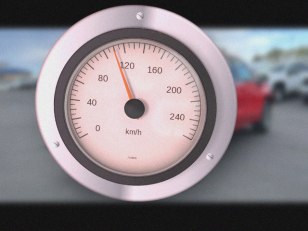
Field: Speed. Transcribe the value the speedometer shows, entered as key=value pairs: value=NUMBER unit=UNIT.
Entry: value=110 unit=km/h
